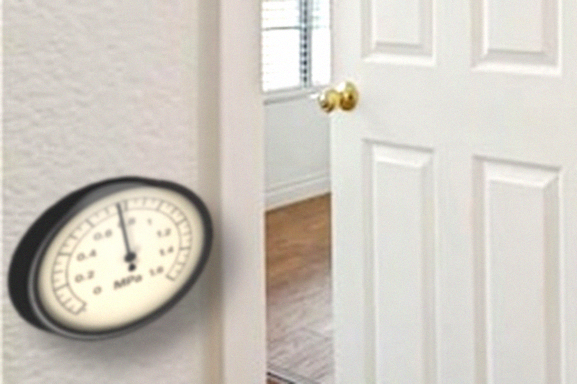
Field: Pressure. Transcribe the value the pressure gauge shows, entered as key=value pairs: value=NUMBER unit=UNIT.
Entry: value=0.75 unit=MPa
